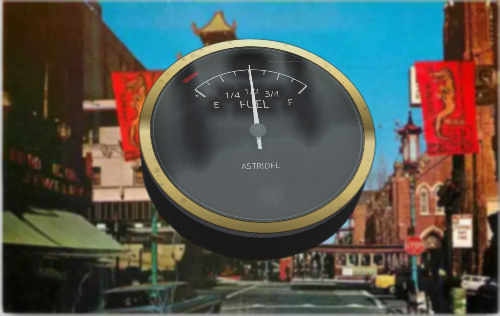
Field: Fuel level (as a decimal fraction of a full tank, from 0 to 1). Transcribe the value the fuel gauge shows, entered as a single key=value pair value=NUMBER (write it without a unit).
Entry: value=0.5
